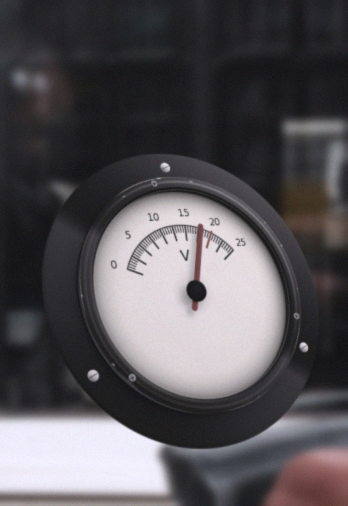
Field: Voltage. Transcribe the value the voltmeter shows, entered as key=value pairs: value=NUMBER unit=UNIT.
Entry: value=17.5 unit=V
